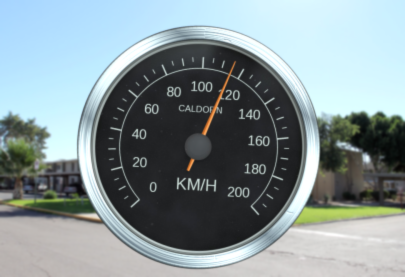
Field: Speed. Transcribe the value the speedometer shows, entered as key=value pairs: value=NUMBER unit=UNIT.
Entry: value=115 unit=km/h
